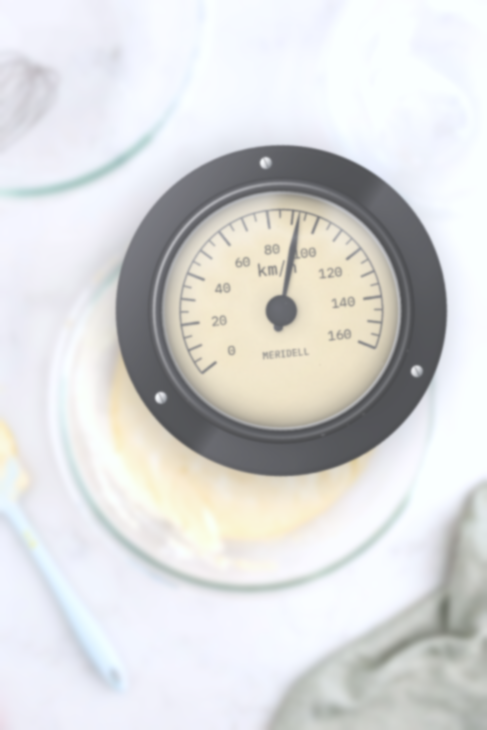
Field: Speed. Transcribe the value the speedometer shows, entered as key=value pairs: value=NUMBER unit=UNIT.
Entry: value=92.5 unit=km/h
